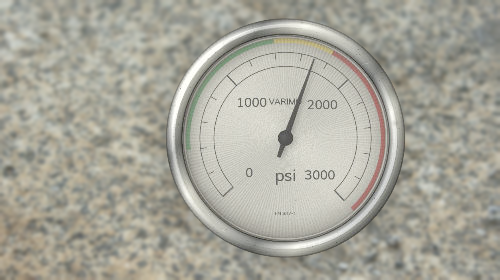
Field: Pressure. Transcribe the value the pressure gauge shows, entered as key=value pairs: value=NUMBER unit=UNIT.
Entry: value=1700 unit=psi
